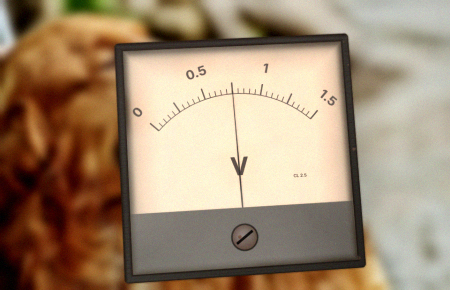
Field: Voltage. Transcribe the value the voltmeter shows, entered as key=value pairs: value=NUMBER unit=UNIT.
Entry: value=0.75 unit=V
